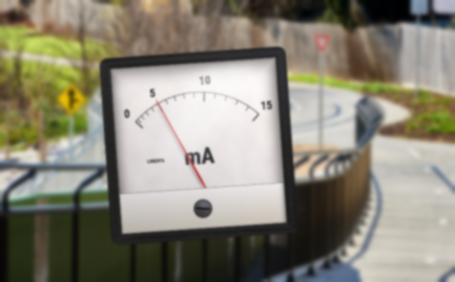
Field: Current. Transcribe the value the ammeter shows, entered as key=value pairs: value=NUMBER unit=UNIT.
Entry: value=5 unit=mA
